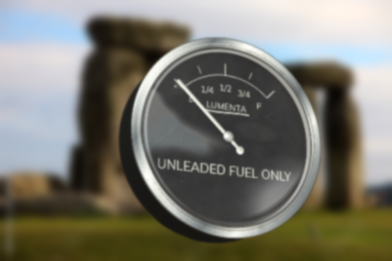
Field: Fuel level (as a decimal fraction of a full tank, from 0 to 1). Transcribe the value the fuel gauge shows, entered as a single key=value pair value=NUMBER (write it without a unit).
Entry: value=0
